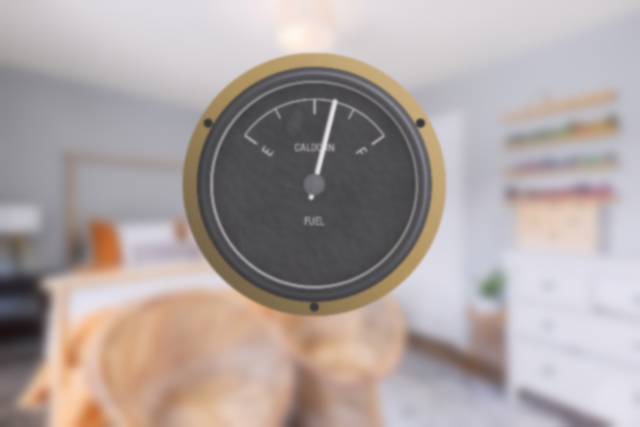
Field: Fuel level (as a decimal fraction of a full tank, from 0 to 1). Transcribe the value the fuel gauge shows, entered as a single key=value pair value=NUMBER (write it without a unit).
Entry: value=0.625
